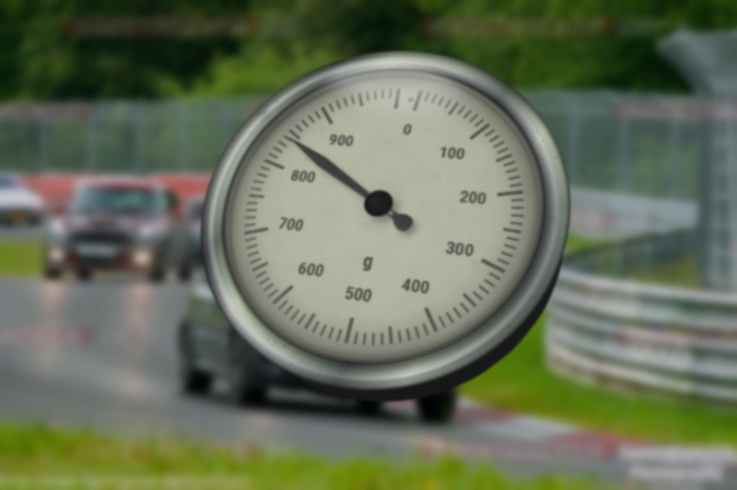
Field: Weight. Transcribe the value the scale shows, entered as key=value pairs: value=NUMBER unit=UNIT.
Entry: value=840 unit=g
